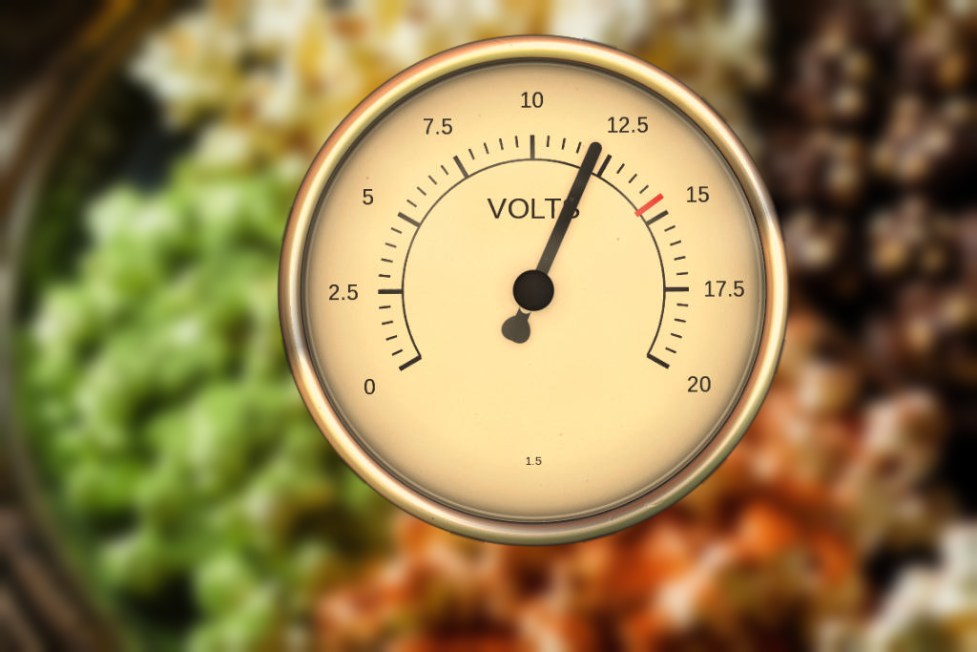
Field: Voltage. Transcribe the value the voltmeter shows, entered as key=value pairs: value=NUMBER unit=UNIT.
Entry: value=12 unit=V
